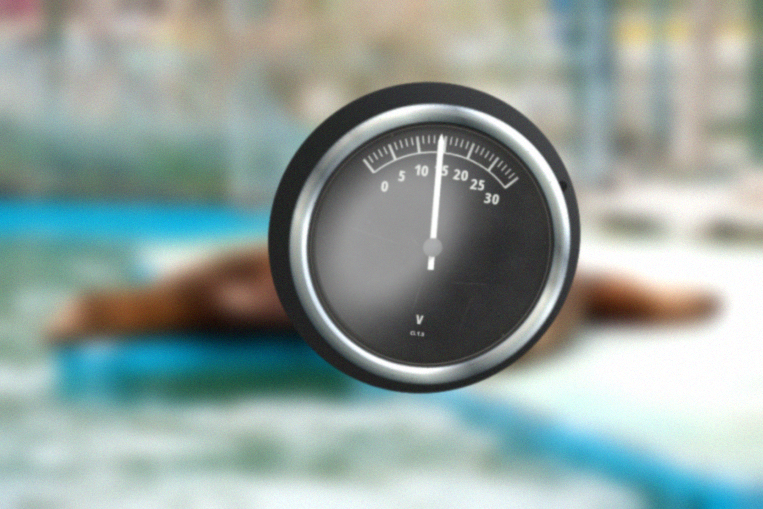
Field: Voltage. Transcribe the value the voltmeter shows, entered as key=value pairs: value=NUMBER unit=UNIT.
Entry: value=14 unit=V
